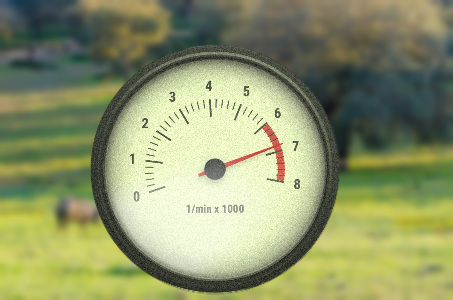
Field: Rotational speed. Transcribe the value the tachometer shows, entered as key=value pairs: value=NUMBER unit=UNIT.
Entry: value=6800 unit=rpm
